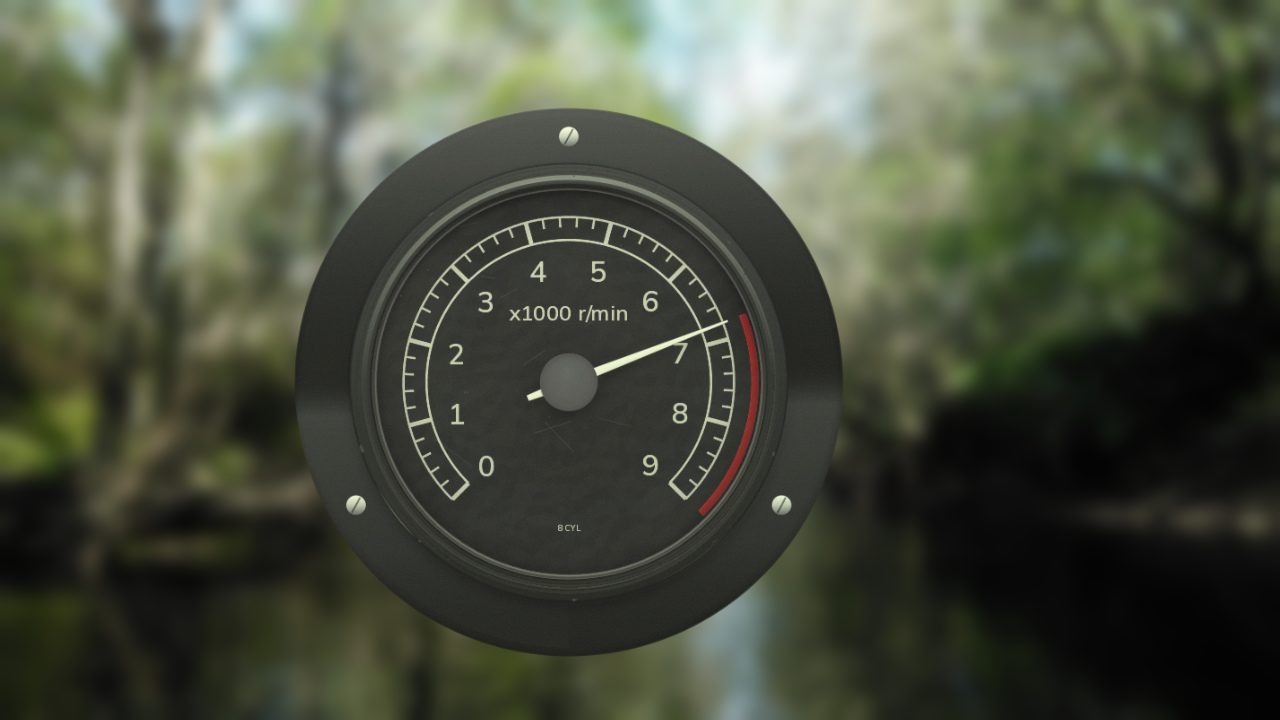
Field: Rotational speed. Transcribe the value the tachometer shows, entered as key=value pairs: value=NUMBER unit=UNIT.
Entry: value=6800 unit=rpm
